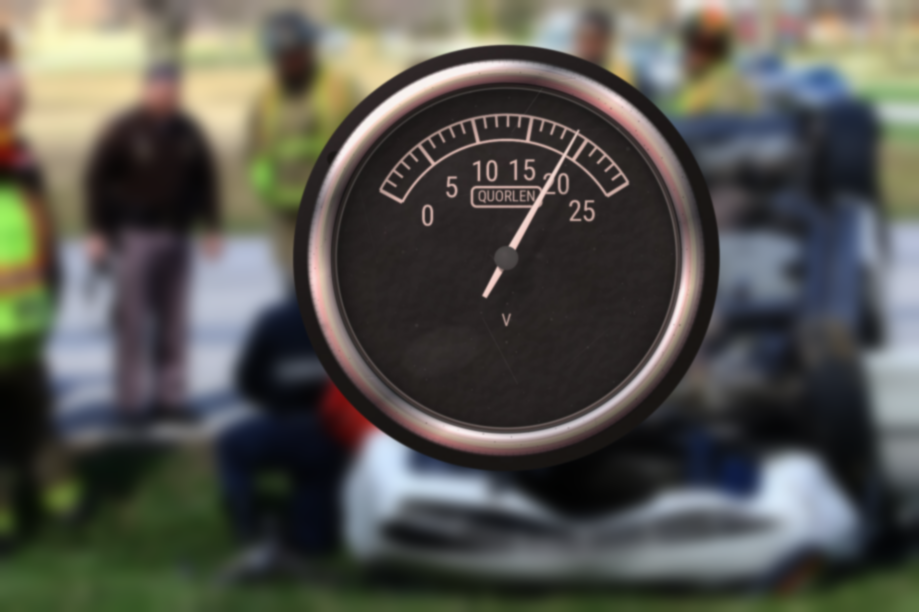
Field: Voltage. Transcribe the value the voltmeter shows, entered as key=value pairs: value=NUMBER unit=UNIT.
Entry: value=19 unit=V
